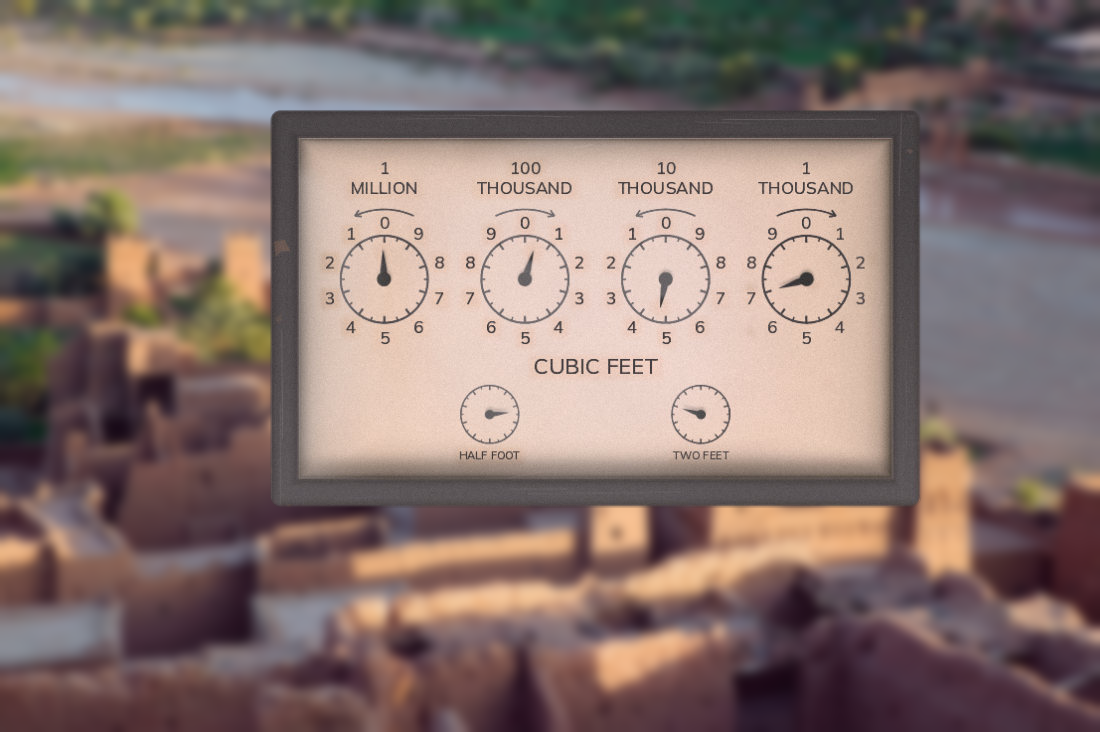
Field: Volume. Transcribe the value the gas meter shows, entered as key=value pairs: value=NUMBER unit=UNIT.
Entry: value=4700 unit=ft³
